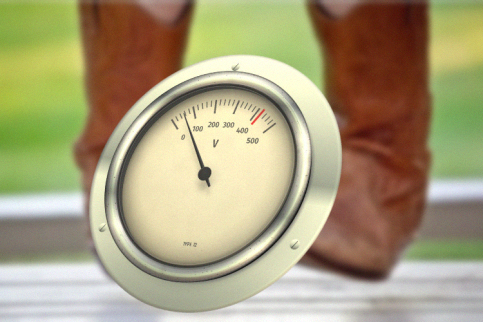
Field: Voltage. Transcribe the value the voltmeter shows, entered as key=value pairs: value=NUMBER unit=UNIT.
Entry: value=60 unit=V
